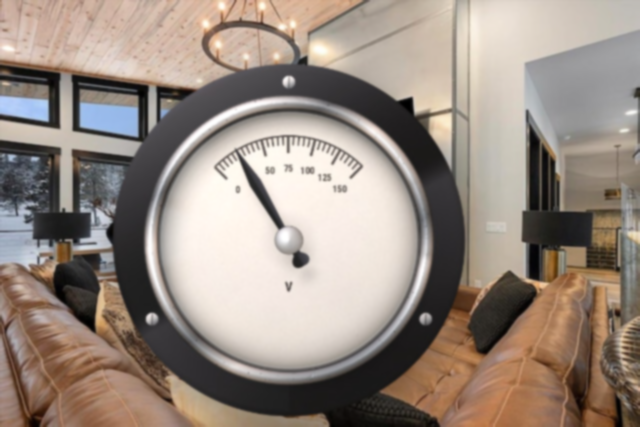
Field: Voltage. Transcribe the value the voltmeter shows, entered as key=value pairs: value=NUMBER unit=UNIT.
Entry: value=25 unit=V
